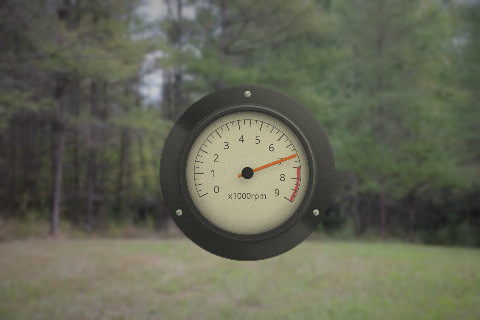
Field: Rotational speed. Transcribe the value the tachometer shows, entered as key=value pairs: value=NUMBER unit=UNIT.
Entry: value=7000 unit=rpm
